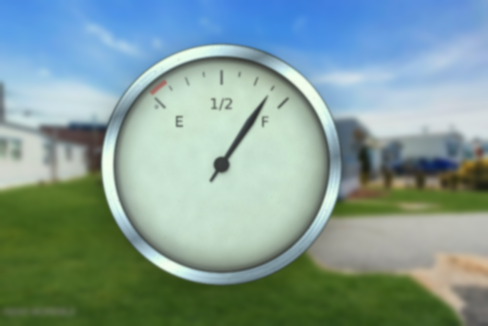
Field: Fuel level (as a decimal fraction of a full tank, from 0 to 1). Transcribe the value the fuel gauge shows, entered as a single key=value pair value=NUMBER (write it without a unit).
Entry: value=0.875
